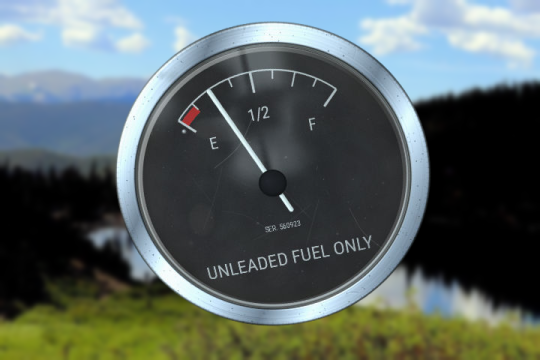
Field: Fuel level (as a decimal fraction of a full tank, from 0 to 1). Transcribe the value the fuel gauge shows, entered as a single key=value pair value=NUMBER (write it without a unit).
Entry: value=0.25
